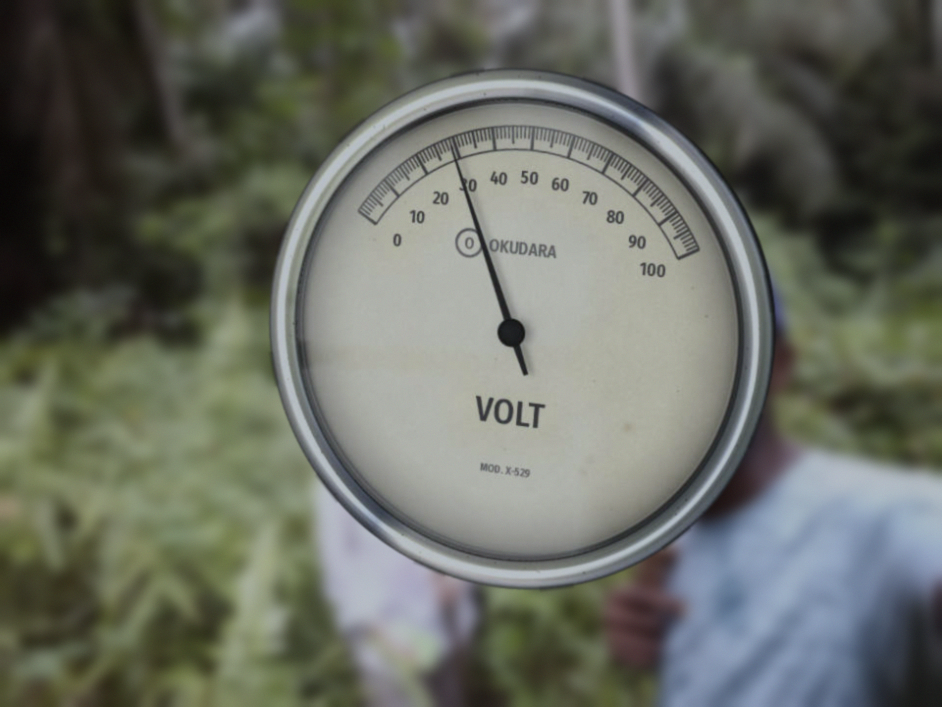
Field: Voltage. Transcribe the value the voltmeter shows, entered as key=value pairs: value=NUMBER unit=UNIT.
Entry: value=30 unit=V
